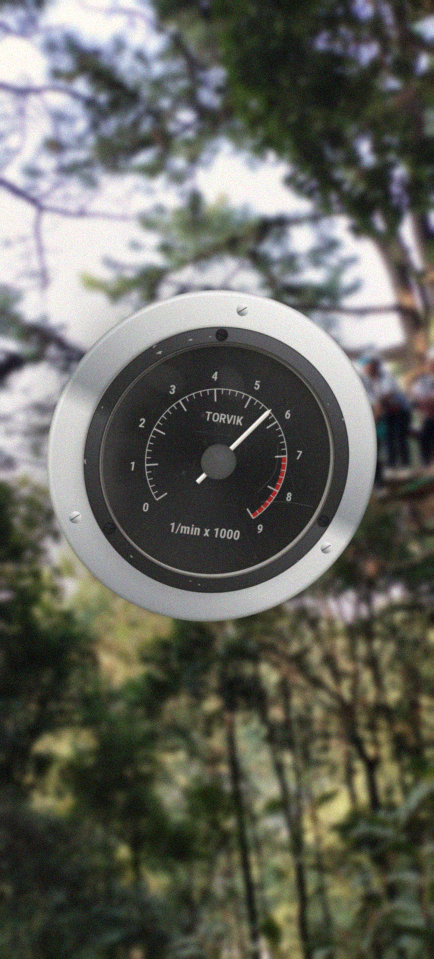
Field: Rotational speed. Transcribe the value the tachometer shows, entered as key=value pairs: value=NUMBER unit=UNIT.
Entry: value=5600 unit=rpm
